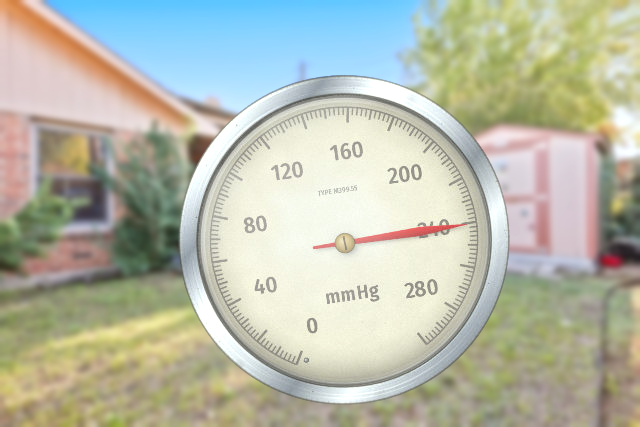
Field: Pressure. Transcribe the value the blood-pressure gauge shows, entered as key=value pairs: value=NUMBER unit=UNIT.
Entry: value=240 unit=mmHg
